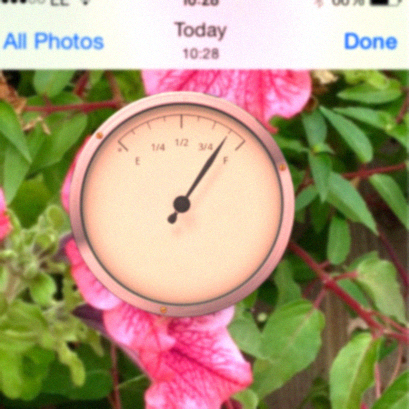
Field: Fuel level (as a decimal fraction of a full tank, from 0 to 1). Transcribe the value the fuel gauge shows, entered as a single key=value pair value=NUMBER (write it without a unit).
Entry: value=0.875
